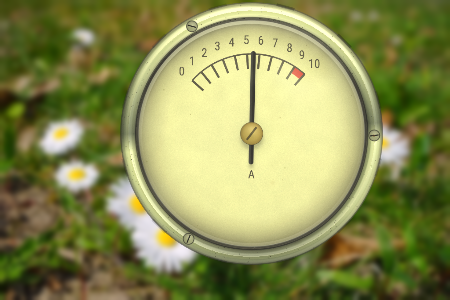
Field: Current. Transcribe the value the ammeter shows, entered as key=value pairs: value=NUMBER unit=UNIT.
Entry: value=5.5 unit=A
